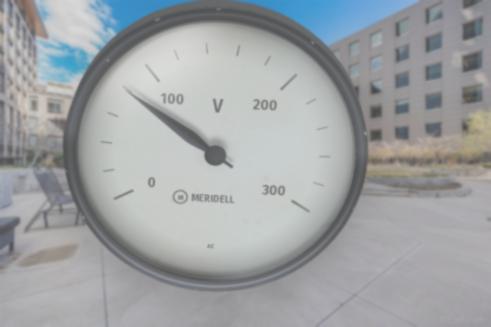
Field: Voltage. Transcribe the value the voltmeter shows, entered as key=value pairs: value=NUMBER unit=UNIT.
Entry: value=80 unit=V
